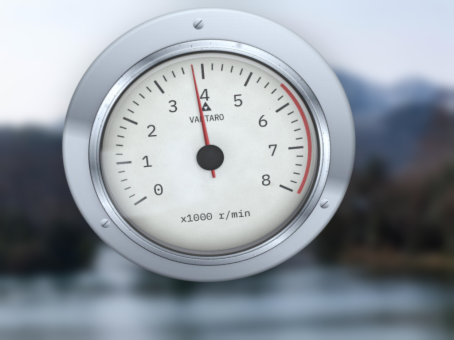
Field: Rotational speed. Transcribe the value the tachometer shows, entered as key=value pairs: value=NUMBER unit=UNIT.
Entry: value=3800 unit=rpm
